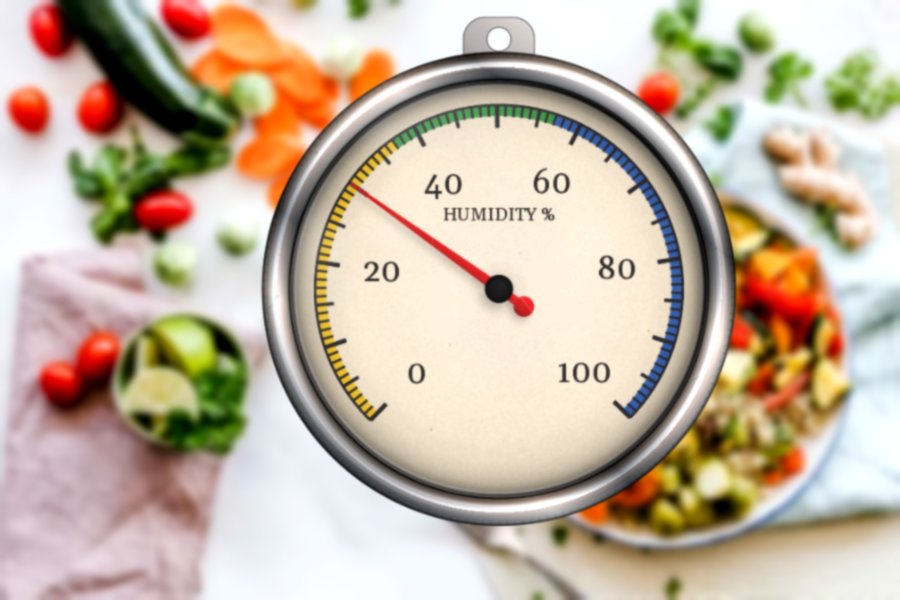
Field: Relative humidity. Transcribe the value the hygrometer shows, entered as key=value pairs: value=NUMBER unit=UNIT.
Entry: value=30 unit=%
